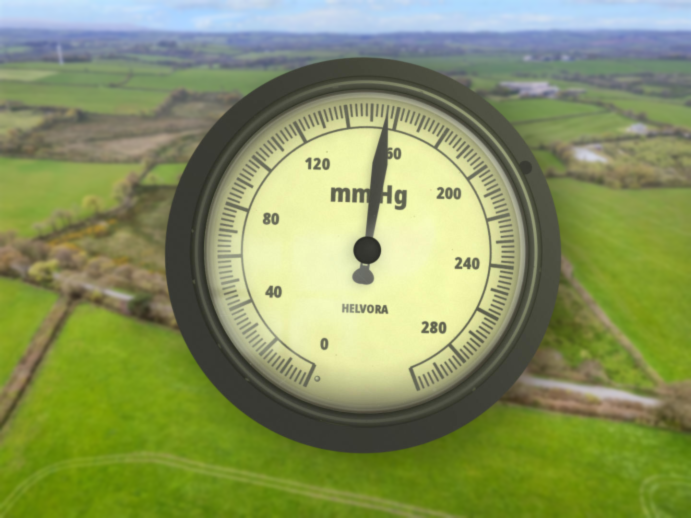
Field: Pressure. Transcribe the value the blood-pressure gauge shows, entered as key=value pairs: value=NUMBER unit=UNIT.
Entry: value=156 unit=mmHg
